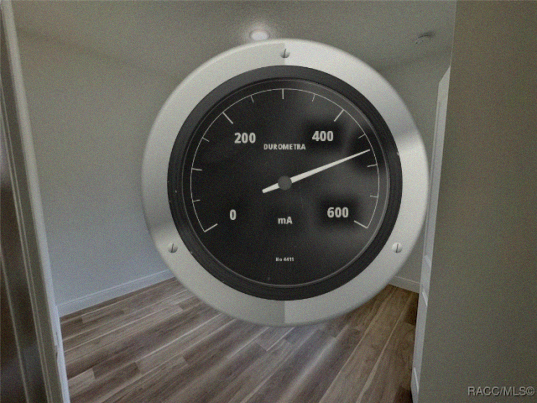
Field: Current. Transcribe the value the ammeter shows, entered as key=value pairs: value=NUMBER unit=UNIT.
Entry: value=475 unit=mA
